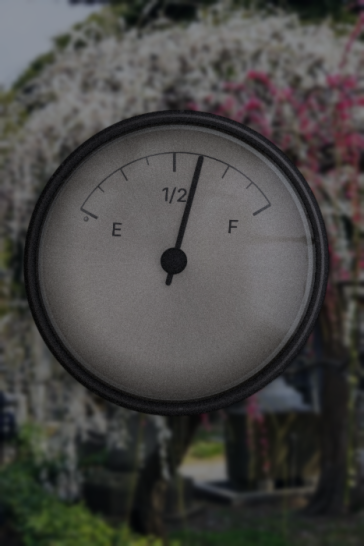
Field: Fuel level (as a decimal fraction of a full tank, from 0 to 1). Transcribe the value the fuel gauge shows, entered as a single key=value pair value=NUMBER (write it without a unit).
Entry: value=0.625
